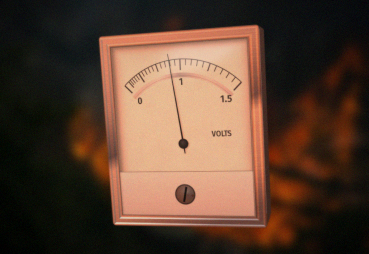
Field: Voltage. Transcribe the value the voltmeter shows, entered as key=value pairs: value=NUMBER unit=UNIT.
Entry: value=0.9 unit=V
